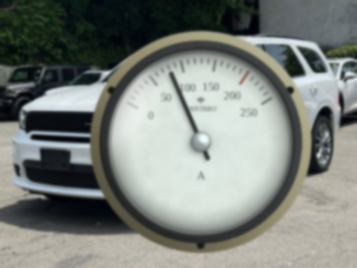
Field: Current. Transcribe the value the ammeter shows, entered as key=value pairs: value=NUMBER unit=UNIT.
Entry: value=80 unit=A
